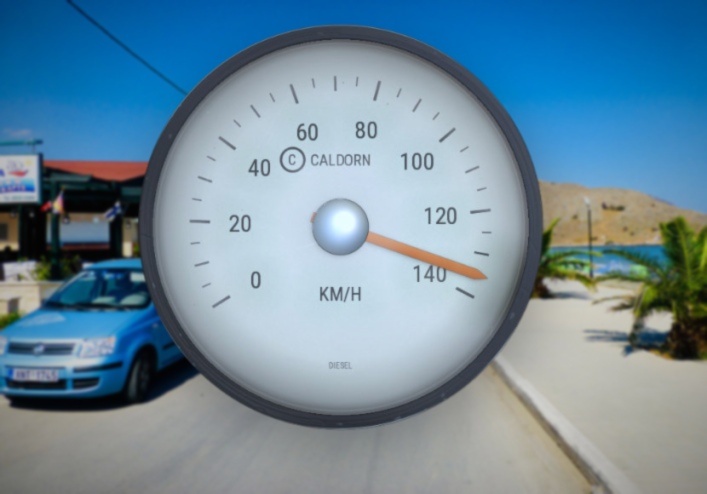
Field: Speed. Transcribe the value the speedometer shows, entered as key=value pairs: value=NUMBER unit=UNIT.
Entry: value=135 unit=km/h
